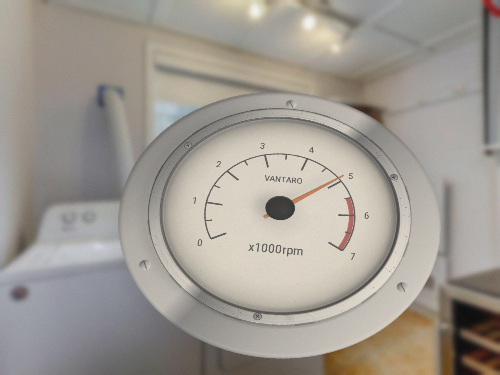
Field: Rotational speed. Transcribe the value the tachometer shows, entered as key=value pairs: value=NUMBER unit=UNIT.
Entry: value=5000 unit=rpm
